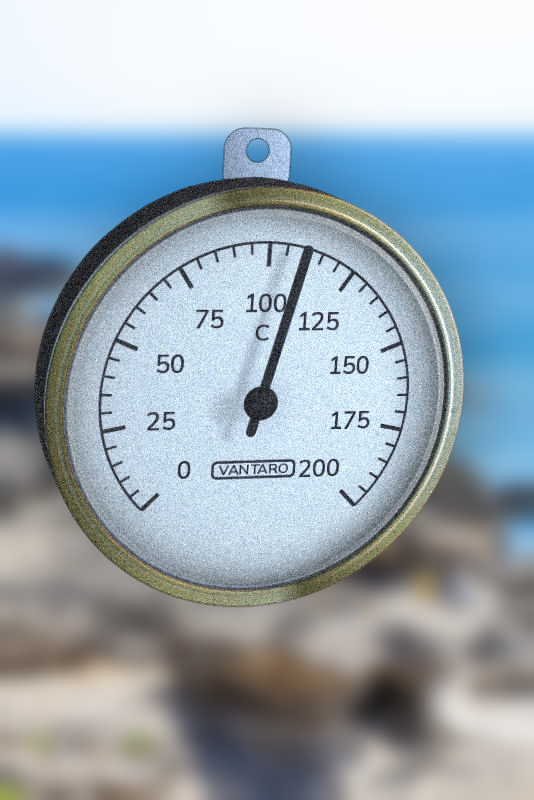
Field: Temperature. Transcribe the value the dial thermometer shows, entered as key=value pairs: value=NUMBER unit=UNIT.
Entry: value=110 unit=°C
